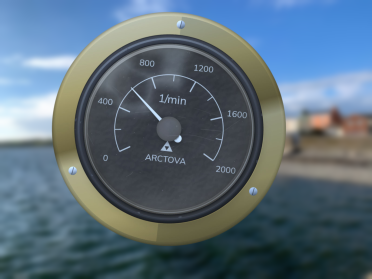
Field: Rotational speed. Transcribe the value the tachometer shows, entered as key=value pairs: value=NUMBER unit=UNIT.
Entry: value=600 unit=rpm
